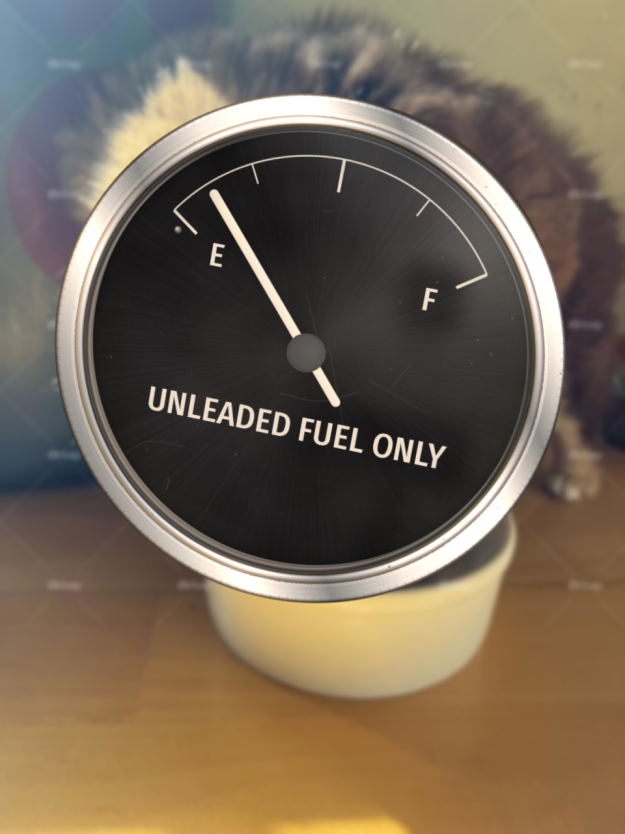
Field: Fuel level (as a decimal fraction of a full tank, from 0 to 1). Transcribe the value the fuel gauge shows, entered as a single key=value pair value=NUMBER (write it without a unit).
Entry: value=0.125
